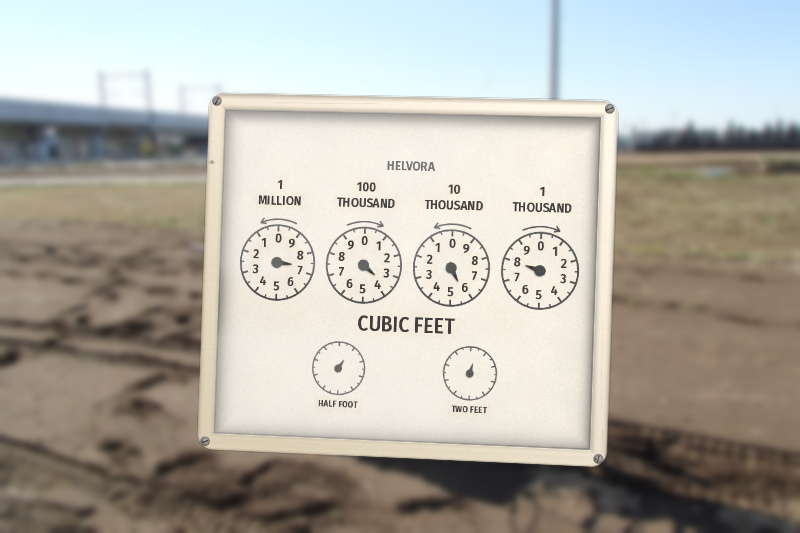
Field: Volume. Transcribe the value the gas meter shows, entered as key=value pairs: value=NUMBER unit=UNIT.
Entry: value=735800 unit=ft³
